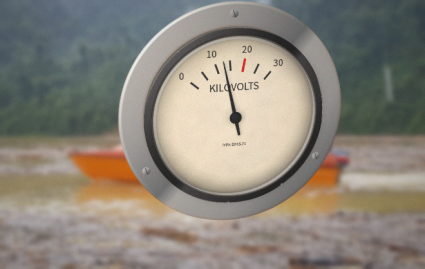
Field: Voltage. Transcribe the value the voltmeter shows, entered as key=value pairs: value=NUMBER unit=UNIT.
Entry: value=12.5 unit=kV
